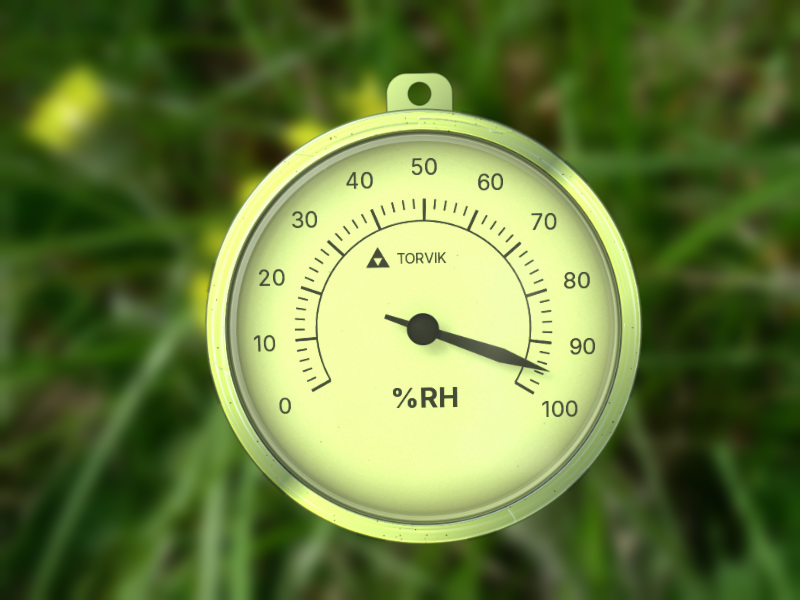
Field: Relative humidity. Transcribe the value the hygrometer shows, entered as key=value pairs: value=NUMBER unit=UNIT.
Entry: value=95 unit=%
